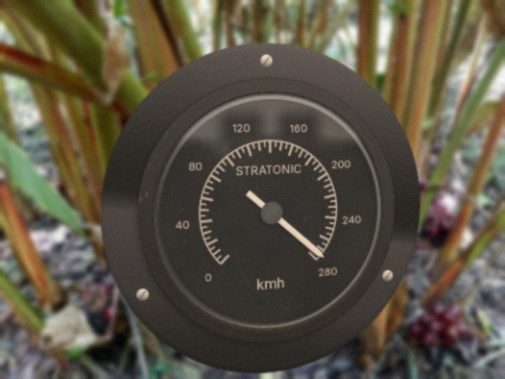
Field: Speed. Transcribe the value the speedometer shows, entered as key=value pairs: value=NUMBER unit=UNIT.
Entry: value=275 unit=km/h
